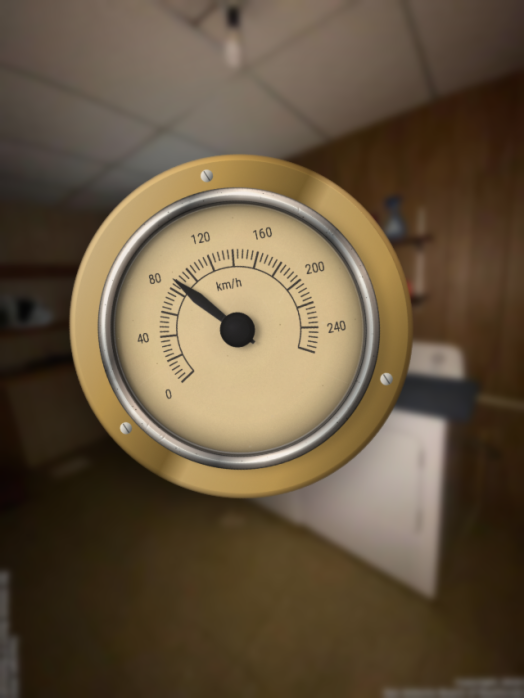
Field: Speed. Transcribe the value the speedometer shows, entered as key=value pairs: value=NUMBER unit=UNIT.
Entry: value=88 unit=km/h
